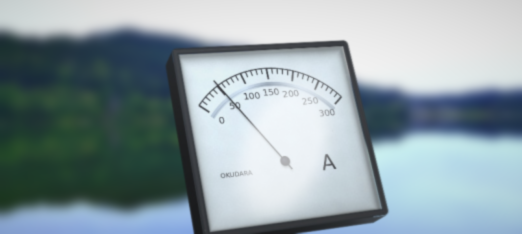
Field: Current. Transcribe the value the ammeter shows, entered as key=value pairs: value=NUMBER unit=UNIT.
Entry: value=50 unit=A
